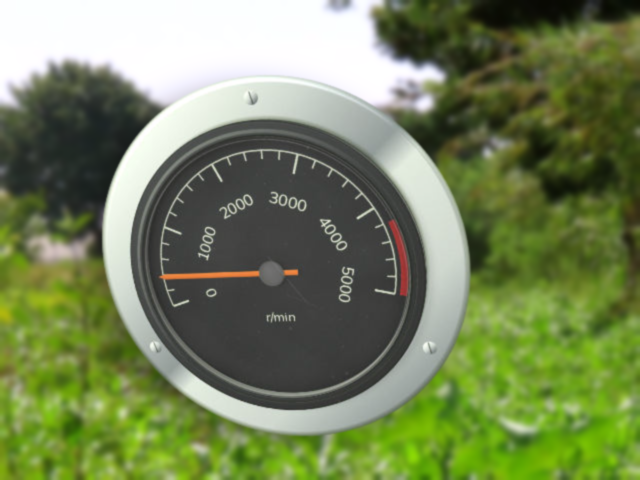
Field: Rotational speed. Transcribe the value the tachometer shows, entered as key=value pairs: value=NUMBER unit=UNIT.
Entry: value=400 unit=rpm
